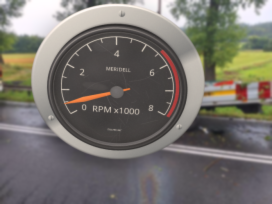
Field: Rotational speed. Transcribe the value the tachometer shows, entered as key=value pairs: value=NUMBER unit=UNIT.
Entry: value=500 unit=rpm
